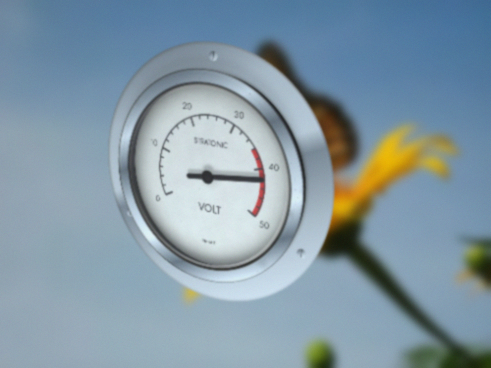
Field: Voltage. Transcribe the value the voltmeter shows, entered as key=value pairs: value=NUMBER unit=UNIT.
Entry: value=42 unit=V
